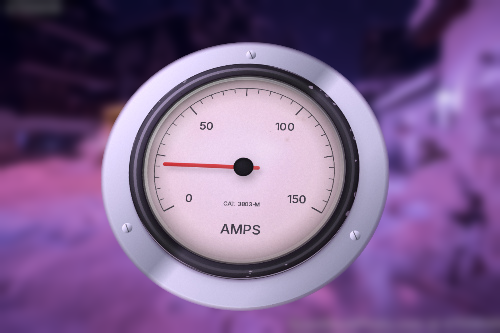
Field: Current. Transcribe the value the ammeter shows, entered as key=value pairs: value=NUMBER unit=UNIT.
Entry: value=20 unit=A
